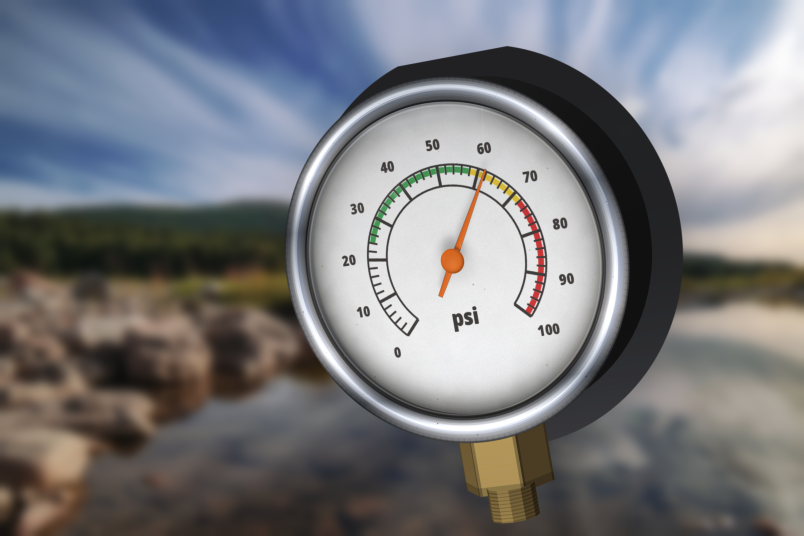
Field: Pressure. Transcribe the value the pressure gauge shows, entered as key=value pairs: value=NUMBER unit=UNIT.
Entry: value=62 unit=psi
